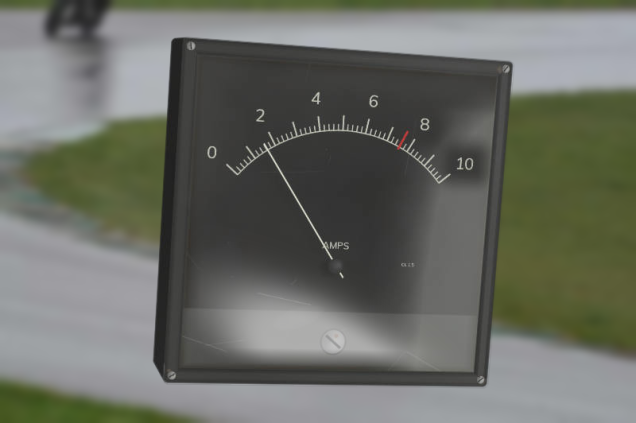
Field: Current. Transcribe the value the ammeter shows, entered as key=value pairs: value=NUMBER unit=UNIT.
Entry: value=1.6 unit=A
